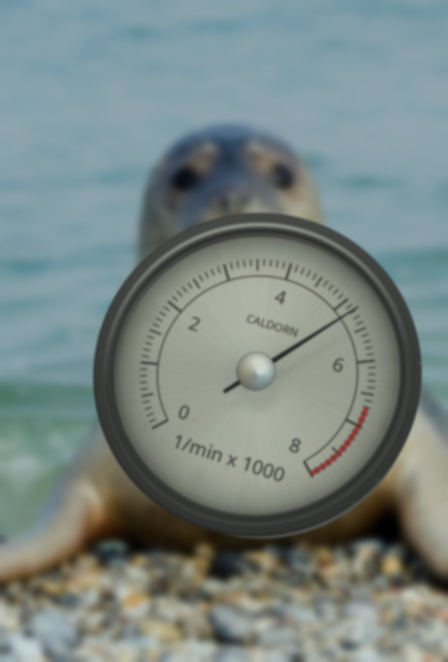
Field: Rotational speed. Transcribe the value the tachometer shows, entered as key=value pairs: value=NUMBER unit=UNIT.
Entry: value=5200 unit=rpm
